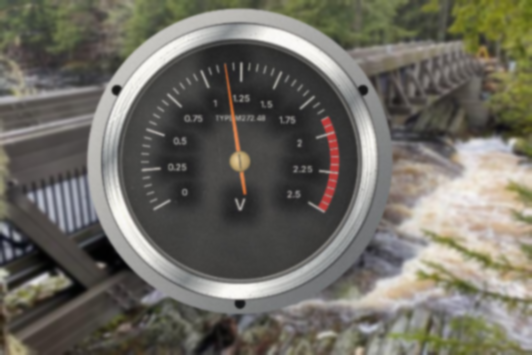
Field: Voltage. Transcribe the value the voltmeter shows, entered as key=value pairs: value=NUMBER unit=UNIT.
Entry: value=1.15 unit=V
